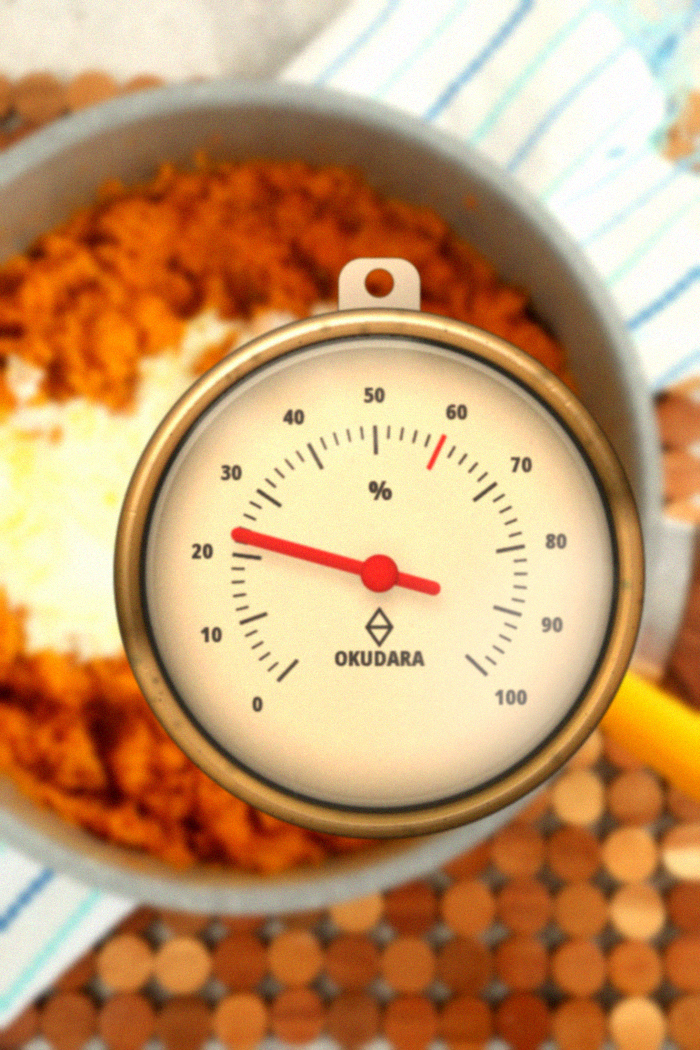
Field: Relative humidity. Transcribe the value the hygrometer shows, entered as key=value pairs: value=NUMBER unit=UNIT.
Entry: value=23 unit=%
